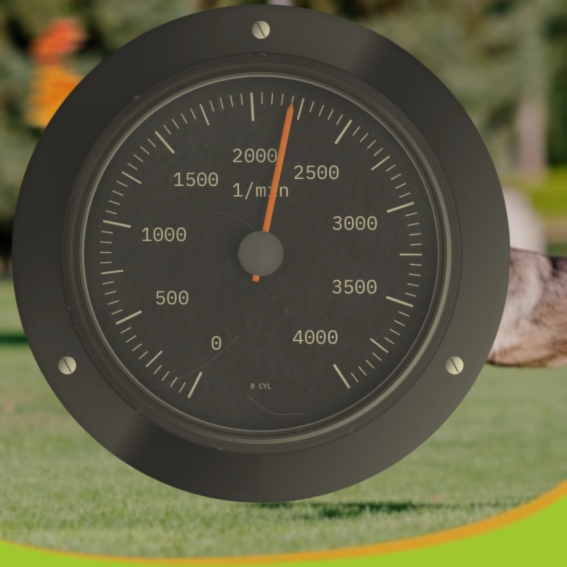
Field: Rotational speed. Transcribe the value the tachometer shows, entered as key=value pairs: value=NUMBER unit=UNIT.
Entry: value=2200 unit=rpm
